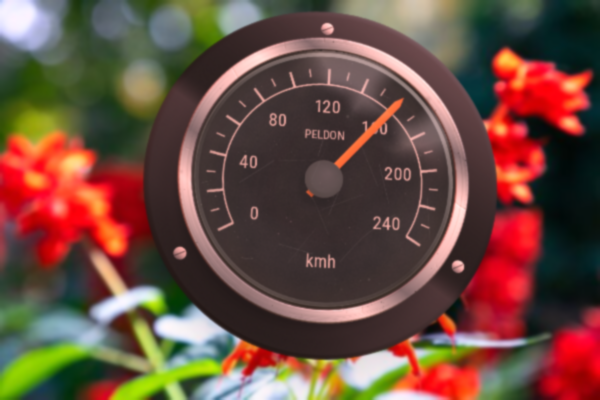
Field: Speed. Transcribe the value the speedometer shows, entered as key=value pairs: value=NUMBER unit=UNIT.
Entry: value=160 unit=km/h
